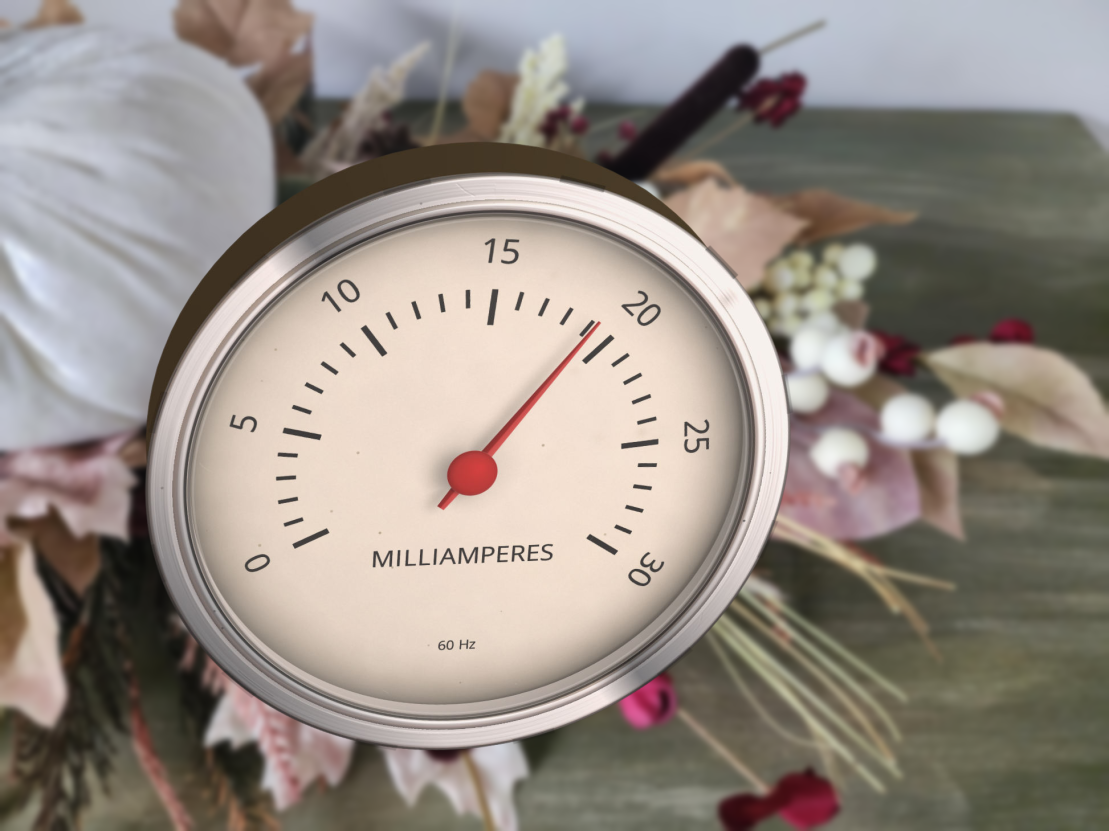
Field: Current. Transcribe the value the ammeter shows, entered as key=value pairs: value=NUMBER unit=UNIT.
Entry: value=19 unit=mA
